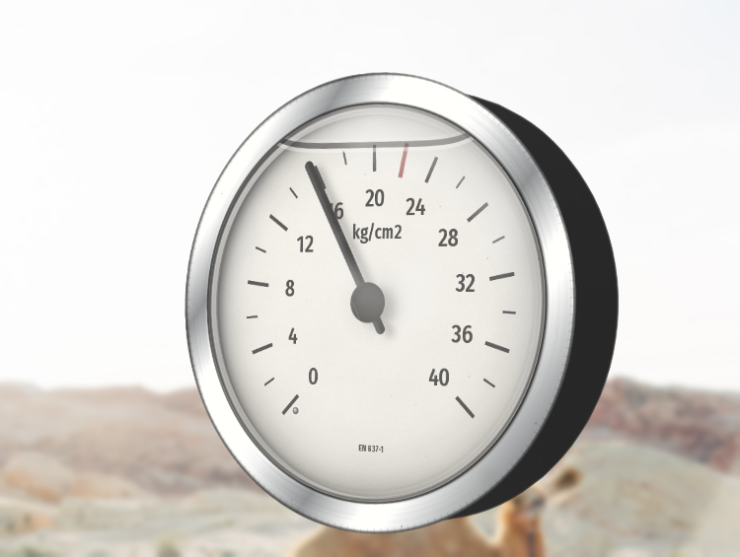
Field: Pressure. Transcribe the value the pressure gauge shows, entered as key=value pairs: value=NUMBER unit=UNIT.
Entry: value=16 unit=kg/cm²
